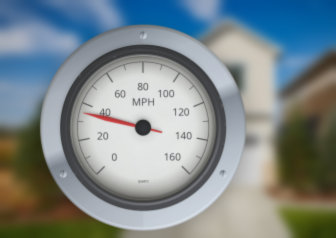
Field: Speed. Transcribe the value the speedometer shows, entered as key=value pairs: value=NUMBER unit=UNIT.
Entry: value=35 unit=mph
